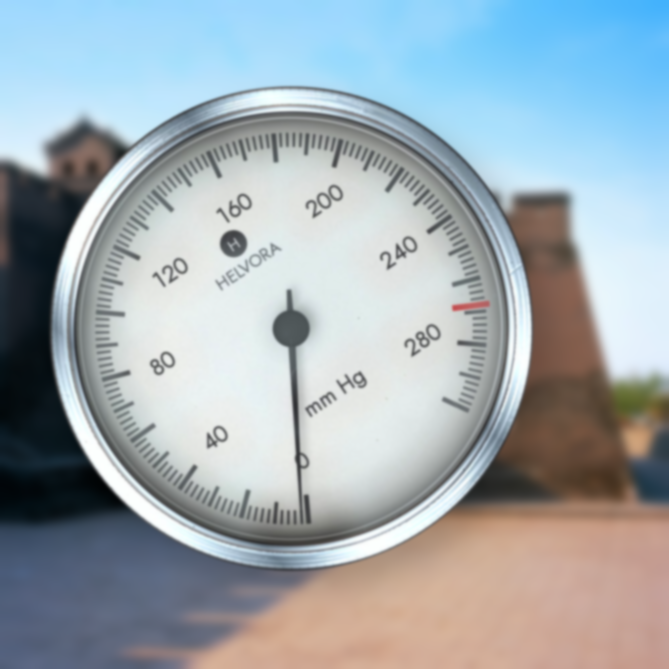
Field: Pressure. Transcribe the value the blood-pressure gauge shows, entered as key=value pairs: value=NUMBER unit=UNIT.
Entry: value=2 unit=mmHg
